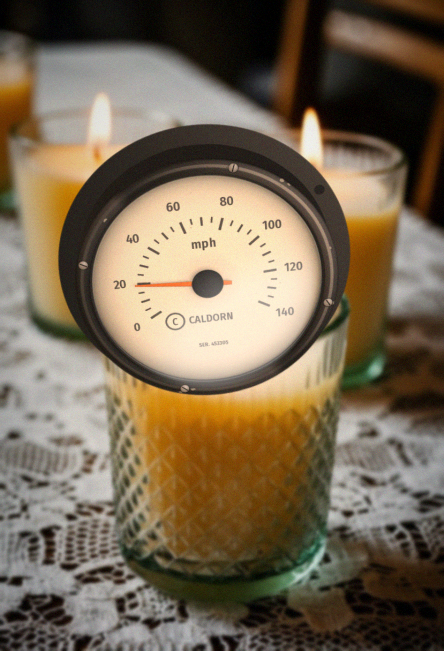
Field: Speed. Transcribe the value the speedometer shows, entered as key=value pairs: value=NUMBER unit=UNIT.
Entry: value=20 unit=mph
